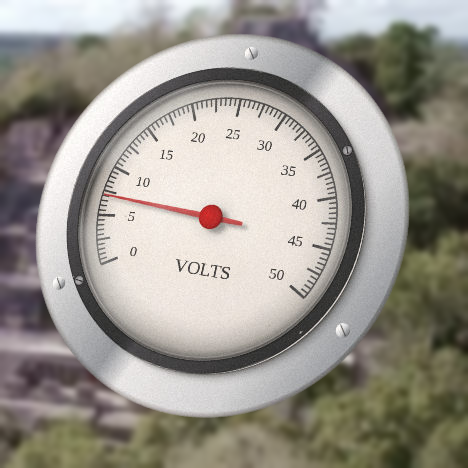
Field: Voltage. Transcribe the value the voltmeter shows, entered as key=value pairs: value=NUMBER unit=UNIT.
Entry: value=7 unit=V
